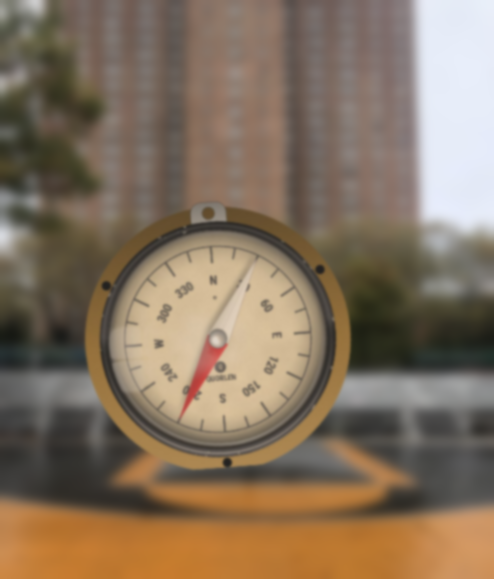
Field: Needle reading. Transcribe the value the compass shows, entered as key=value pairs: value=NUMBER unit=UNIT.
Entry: value=210 unit=°
